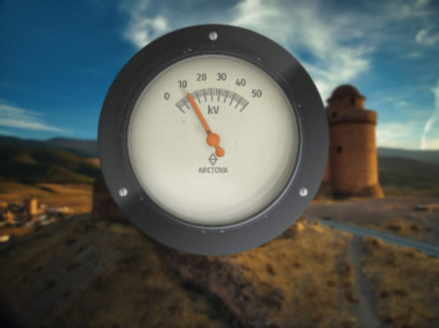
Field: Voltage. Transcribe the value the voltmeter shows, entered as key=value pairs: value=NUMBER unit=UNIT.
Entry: value=10 unit=kV
